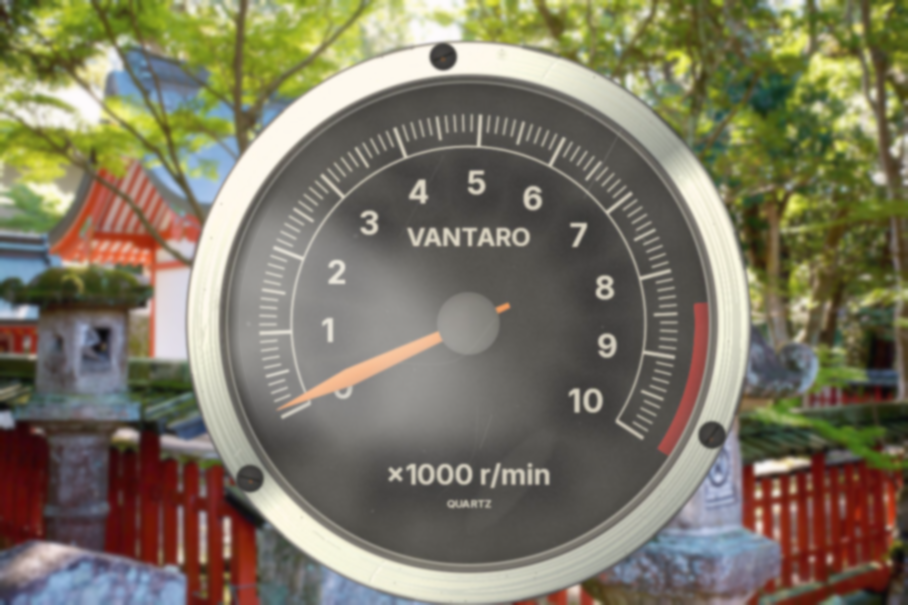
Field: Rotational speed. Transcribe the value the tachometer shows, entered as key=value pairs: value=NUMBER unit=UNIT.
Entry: value=100 unit=rpm
